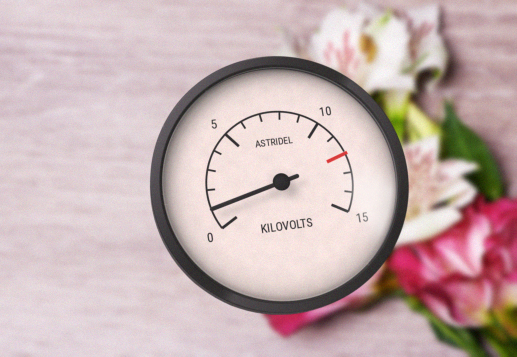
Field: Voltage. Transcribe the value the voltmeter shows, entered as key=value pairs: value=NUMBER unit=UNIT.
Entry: value=1 unit=kV
